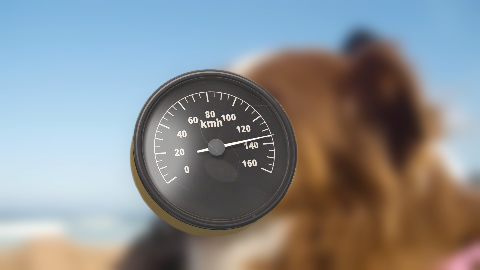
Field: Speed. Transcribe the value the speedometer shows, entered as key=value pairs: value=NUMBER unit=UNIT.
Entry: value=135 unit=km/h
